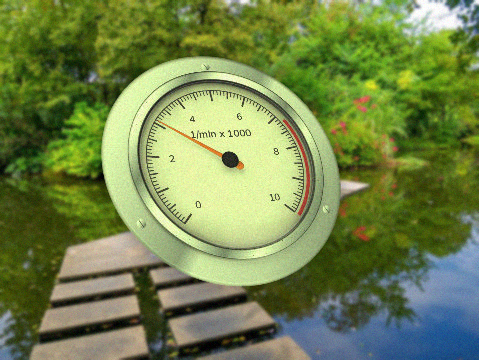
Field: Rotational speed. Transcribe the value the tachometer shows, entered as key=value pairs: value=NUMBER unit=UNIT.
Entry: value=3000 unit=rpm
